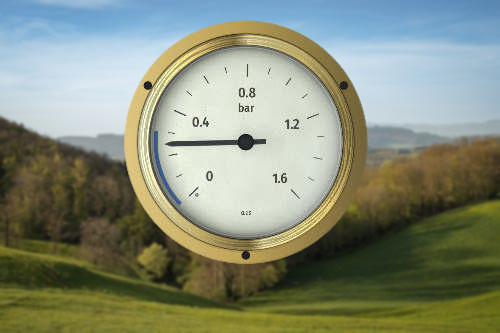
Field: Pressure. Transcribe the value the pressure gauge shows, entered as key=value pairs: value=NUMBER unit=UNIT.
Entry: value=0.25 unit=bar
